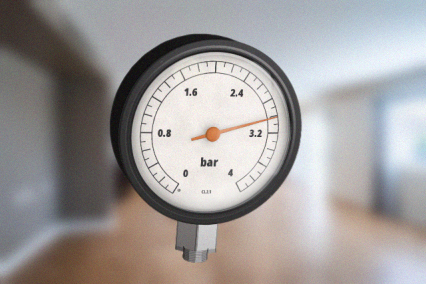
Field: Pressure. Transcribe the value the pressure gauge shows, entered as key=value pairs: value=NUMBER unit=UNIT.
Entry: value=3 unit=bar
